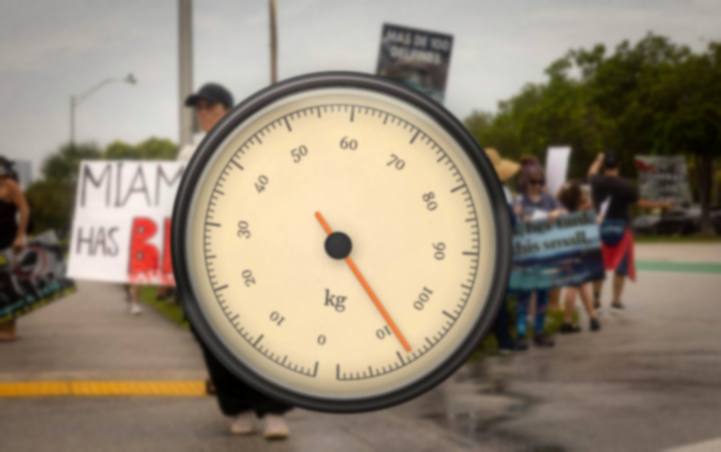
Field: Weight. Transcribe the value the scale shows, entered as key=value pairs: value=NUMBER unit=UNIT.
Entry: value=108 unit=kg
